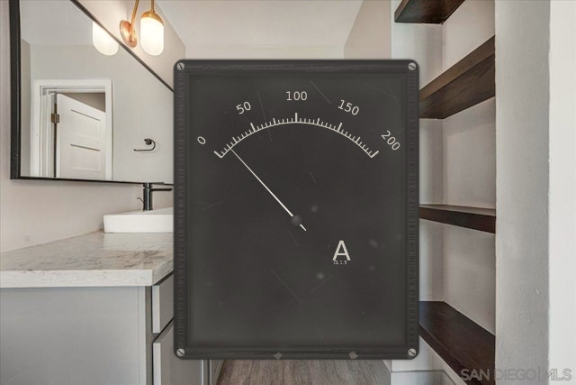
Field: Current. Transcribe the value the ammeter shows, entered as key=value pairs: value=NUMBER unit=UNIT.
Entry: value=15 unit=A
